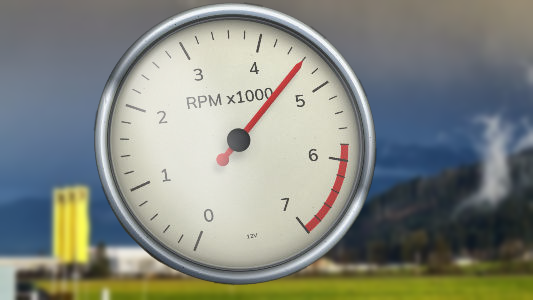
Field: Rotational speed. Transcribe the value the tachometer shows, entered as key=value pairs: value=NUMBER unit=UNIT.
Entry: value=4600 unit=rpm
